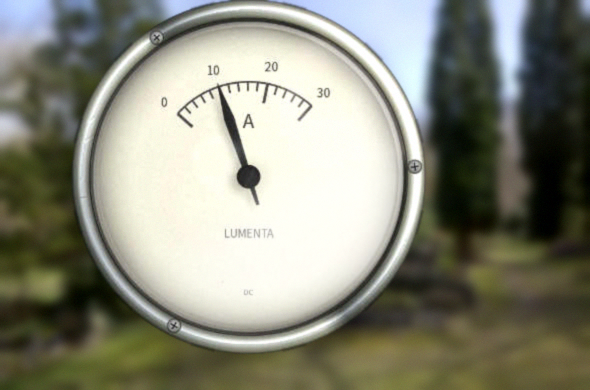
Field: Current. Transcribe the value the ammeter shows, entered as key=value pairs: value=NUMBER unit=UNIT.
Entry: value=10 unit=A
